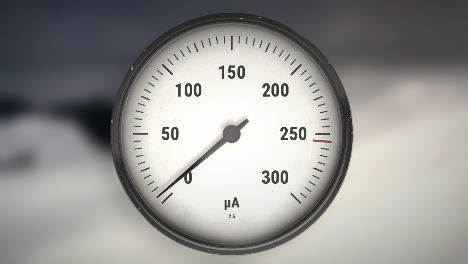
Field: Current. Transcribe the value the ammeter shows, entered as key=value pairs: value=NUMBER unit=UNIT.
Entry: value=5 unit=µA
